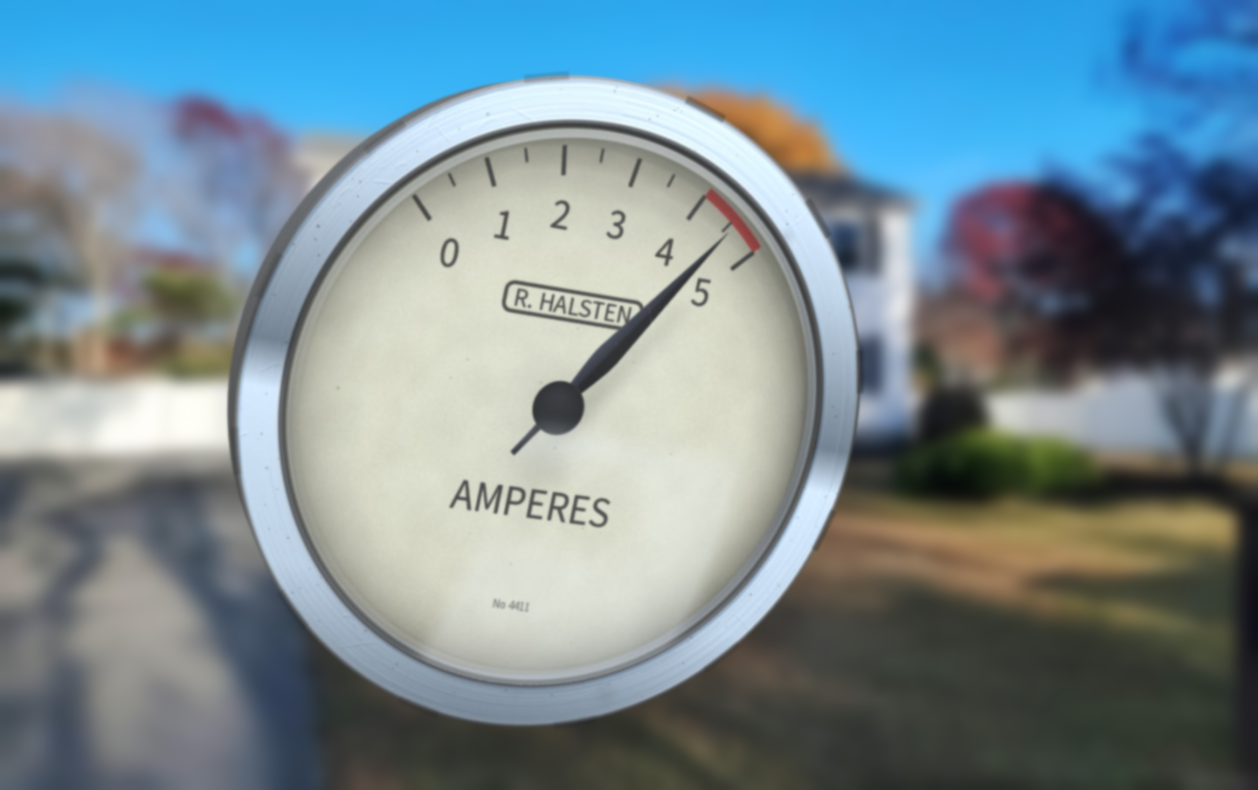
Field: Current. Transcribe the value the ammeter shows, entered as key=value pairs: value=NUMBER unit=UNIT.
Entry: value=4.5 unit=A
